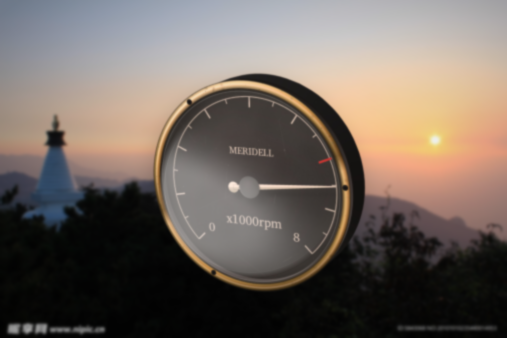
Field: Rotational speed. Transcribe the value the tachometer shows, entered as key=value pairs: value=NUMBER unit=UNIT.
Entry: value=6500 unit=rpm
